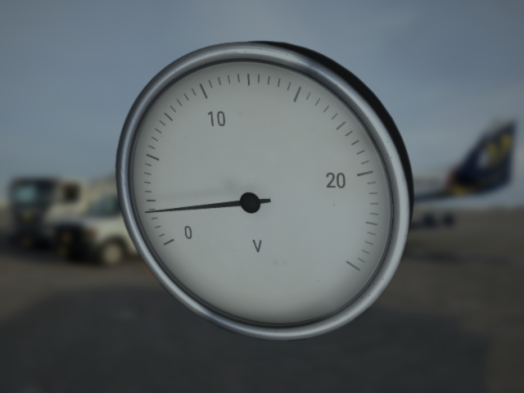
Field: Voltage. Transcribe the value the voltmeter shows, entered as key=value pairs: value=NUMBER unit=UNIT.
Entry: value=2 unit=V
